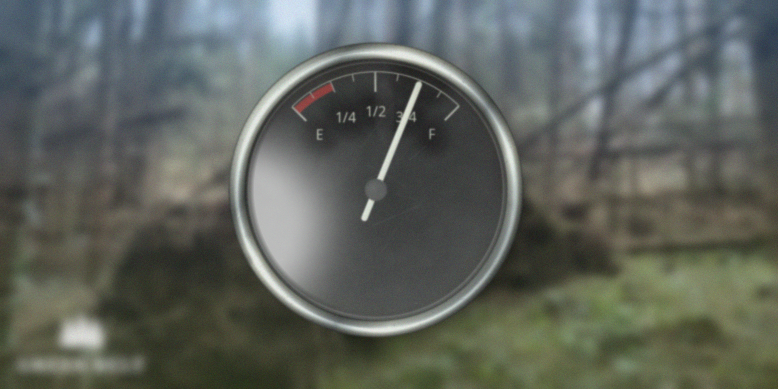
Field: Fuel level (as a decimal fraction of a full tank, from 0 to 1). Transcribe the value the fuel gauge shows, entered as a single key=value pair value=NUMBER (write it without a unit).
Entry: value=0.75
